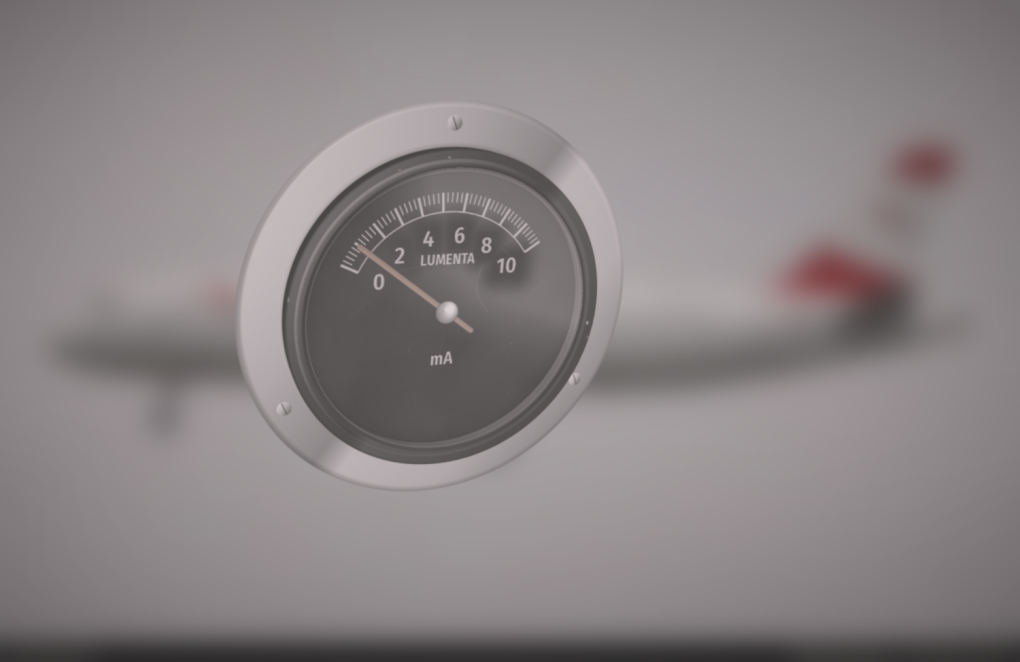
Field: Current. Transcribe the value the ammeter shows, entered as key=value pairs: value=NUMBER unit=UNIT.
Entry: value=1 unit=mA
